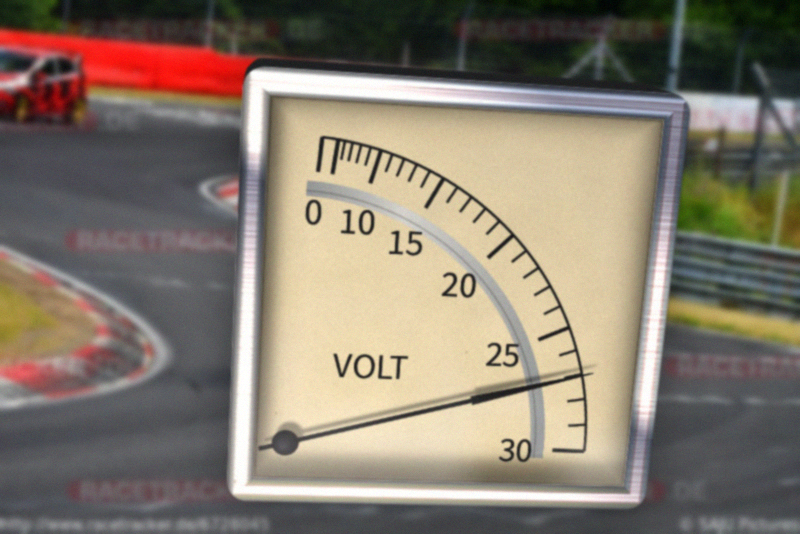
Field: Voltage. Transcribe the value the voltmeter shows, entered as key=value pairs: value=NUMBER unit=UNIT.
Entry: value=27 unit=V
